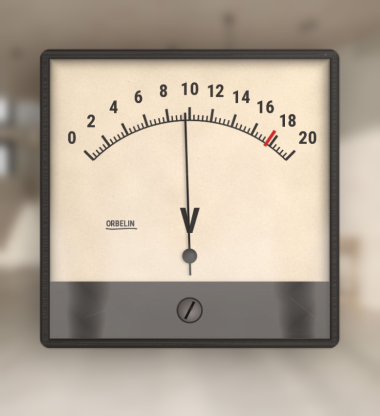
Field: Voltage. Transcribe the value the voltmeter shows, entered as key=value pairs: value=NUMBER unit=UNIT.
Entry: value=9.6 unit=V
